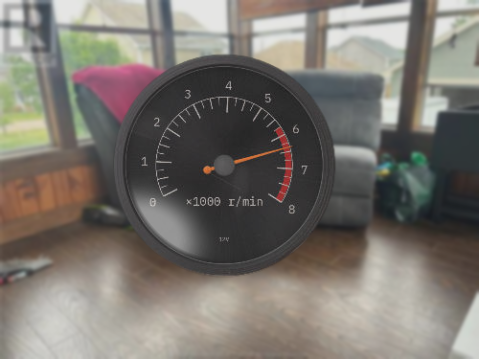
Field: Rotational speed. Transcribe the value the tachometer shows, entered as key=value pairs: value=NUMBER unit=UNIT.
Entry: value=6375 unit=rpm
